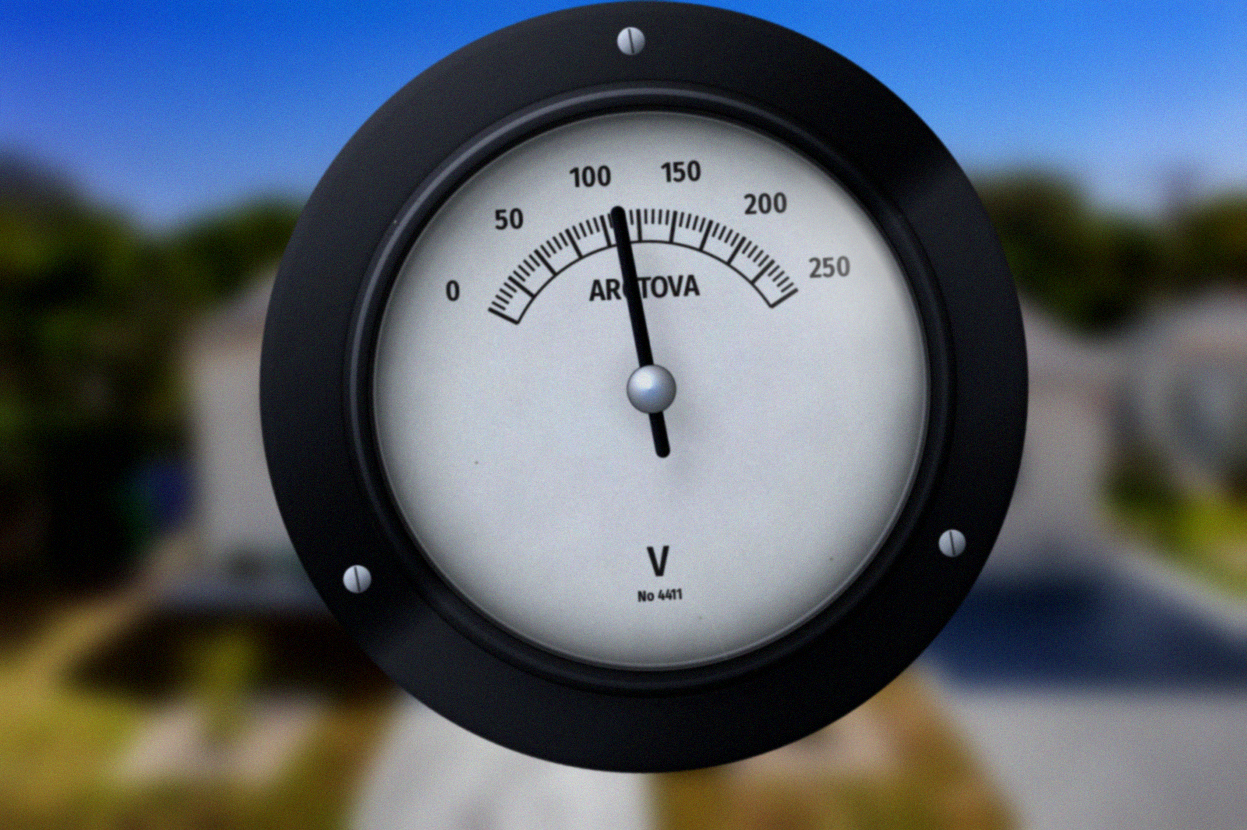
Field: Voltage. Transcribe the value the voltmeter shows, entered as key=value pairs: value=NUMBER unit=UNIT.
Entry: value=110 unit=V
